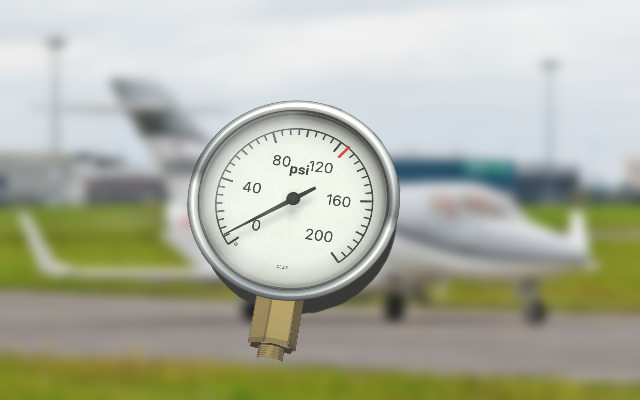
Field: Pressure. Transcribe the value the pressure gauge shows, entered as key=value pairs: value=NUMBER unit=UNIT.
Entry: value=5 unit=psi
